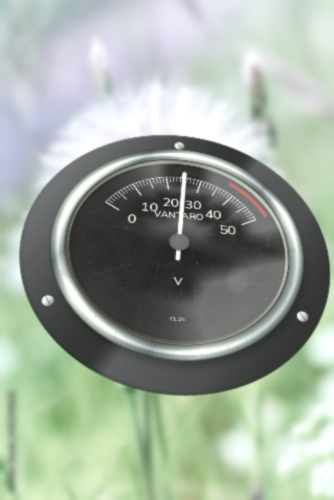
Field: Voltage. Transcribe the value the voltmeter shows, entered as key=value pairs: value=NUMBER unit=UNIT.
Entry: value=25 unit=V
